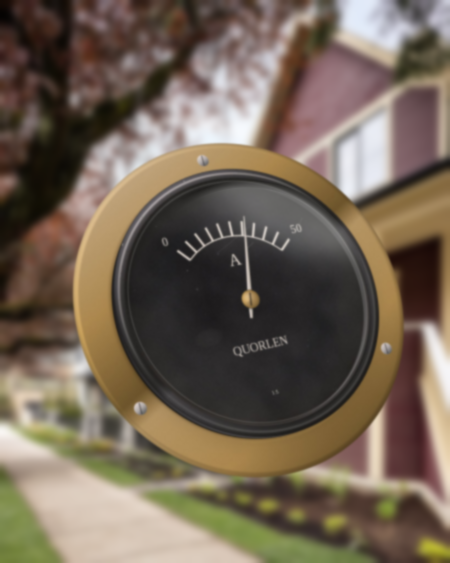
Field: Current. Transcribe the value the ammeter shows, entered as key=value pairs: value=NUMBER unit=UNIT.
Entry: value=30 unit=A
